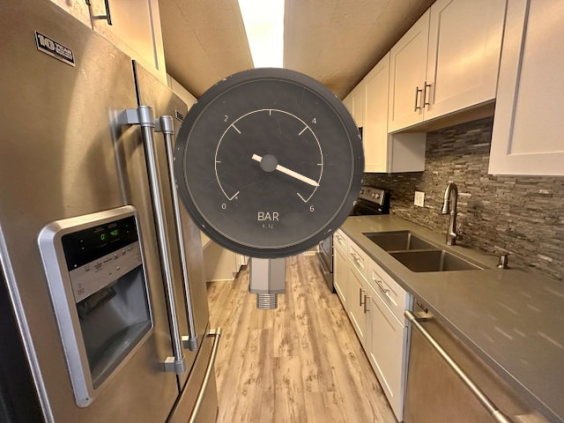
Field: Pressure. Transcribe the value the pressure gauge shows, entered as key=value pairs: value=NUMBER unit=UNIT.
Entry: value=5.5 unit=bar
